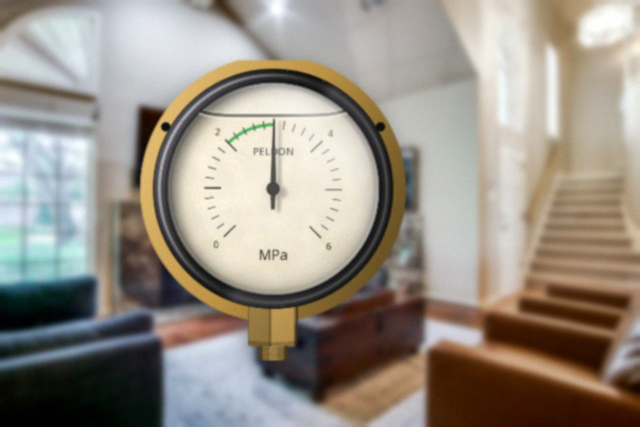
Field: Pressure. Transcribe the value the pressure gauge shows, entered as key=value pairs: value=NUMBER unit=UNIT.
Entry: value=3 unit=MPa
